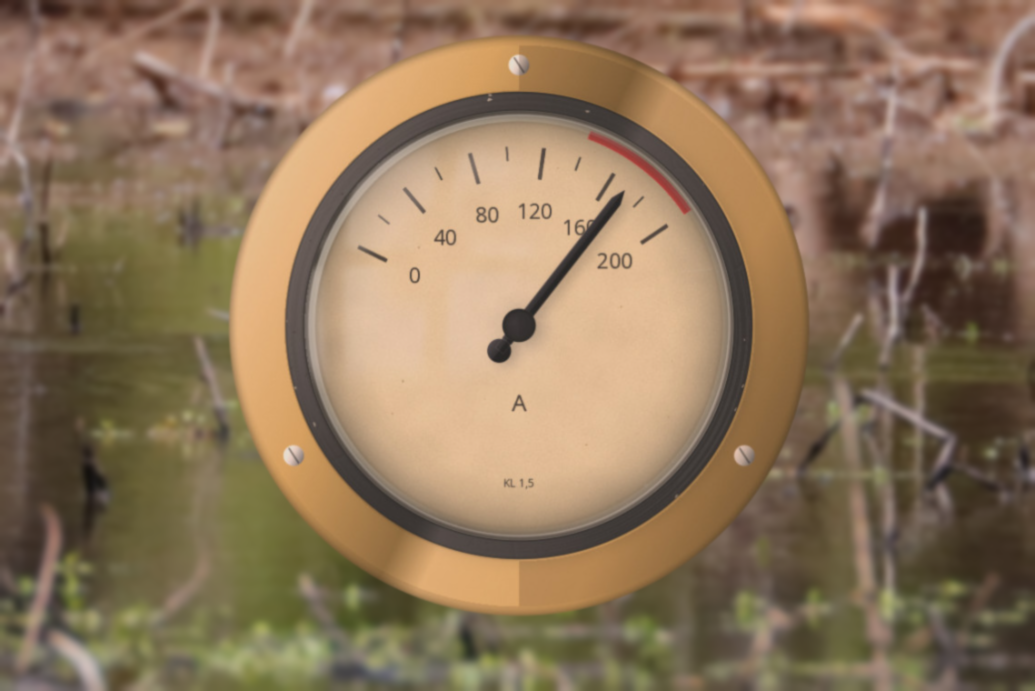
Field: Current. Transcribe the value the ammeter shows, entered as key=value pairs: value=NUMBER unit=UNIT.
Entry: value=170 unit=A
